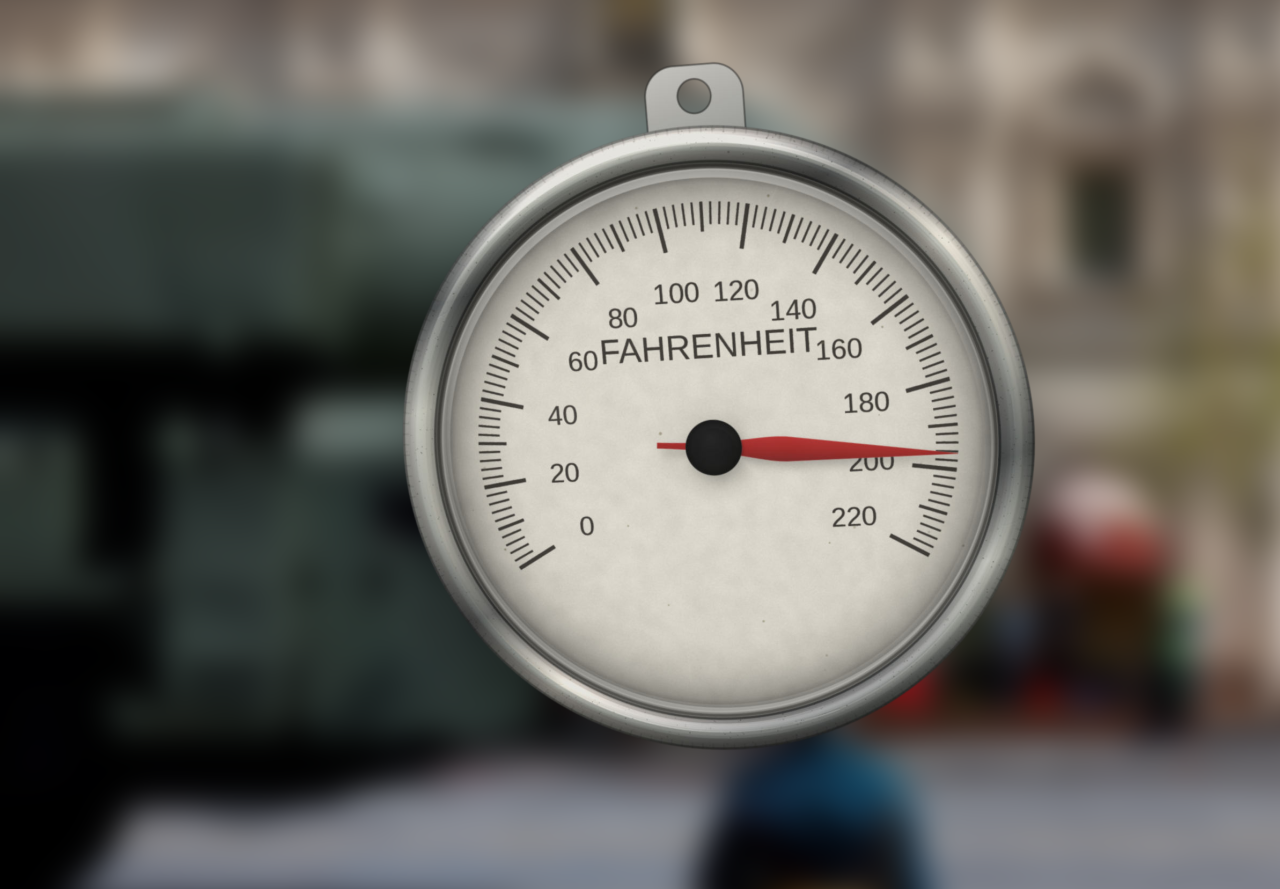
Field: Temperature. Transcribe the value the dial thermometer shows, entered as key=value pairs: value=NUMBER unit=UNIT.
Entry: value=196 unit=°F
